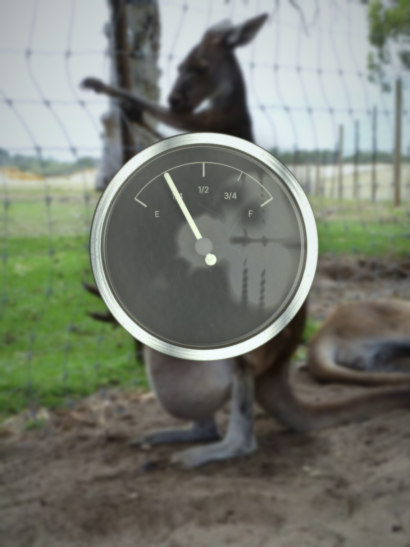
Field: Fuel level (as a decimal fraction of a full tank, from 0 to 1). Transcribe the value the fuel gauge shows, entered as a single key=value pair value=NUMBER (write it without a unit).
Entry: value=0.25
